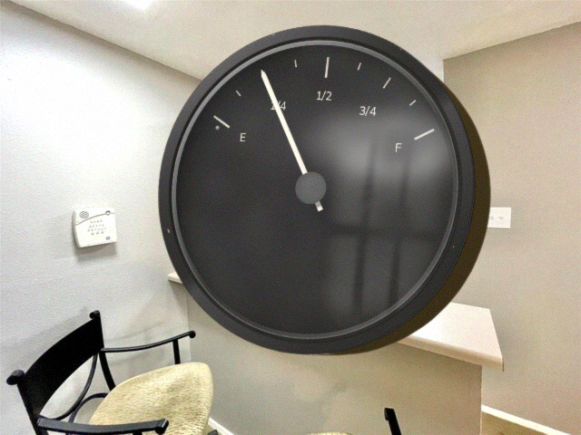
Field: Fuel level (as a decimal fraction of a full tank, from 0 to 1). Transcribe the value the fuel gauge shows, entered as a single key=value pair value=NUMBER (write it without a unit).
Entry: value=0.25
